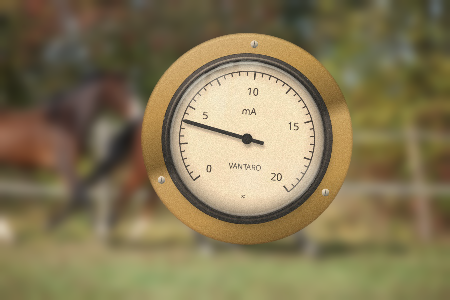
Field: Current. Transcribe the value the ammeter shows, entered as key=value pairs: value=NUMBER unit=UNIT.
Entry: value=4 unit=mA
